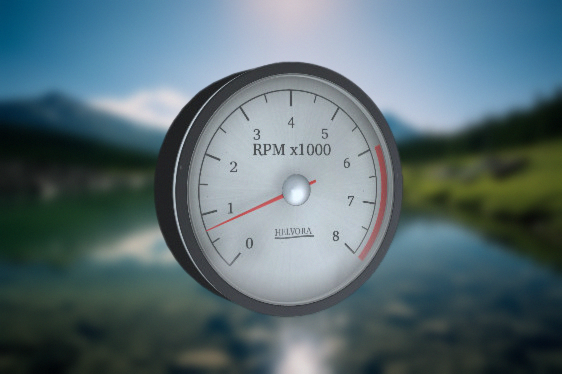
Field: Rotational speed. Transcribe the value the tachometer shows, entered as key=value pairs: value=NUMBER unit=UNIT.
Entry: value=750 unit=rpm
